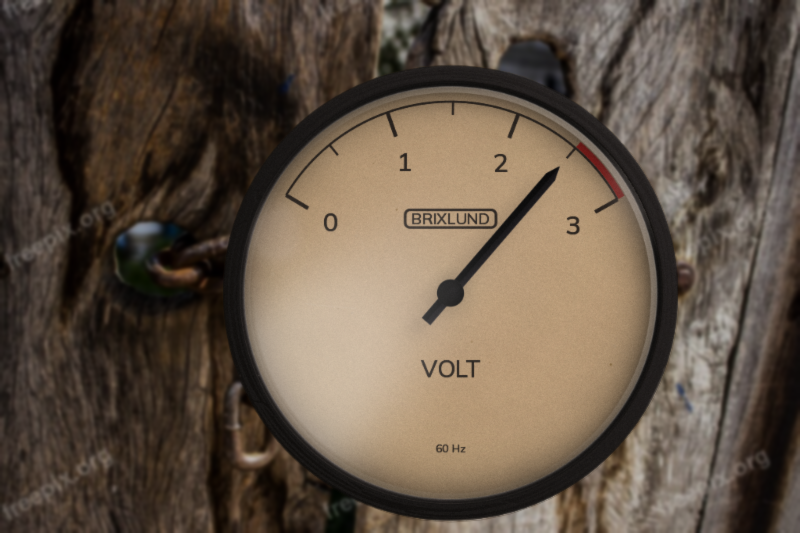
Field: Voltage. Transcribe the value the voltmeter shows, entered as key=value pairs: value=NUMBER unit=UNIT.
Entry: value=2.5 unit=V
